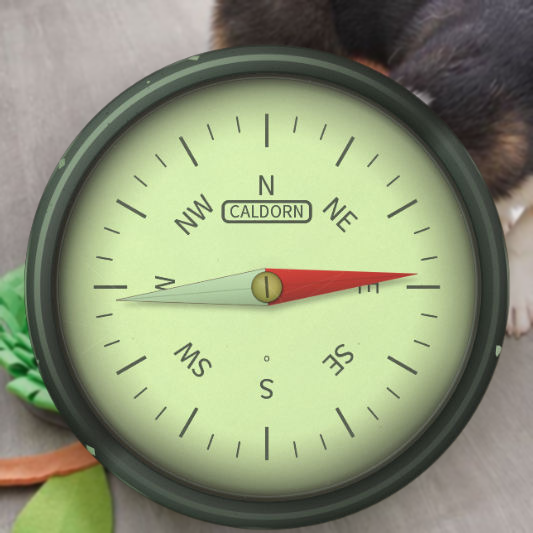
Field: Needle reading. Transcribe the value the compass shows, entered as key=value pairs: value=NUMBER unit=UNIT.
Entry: value=85 unit=°
